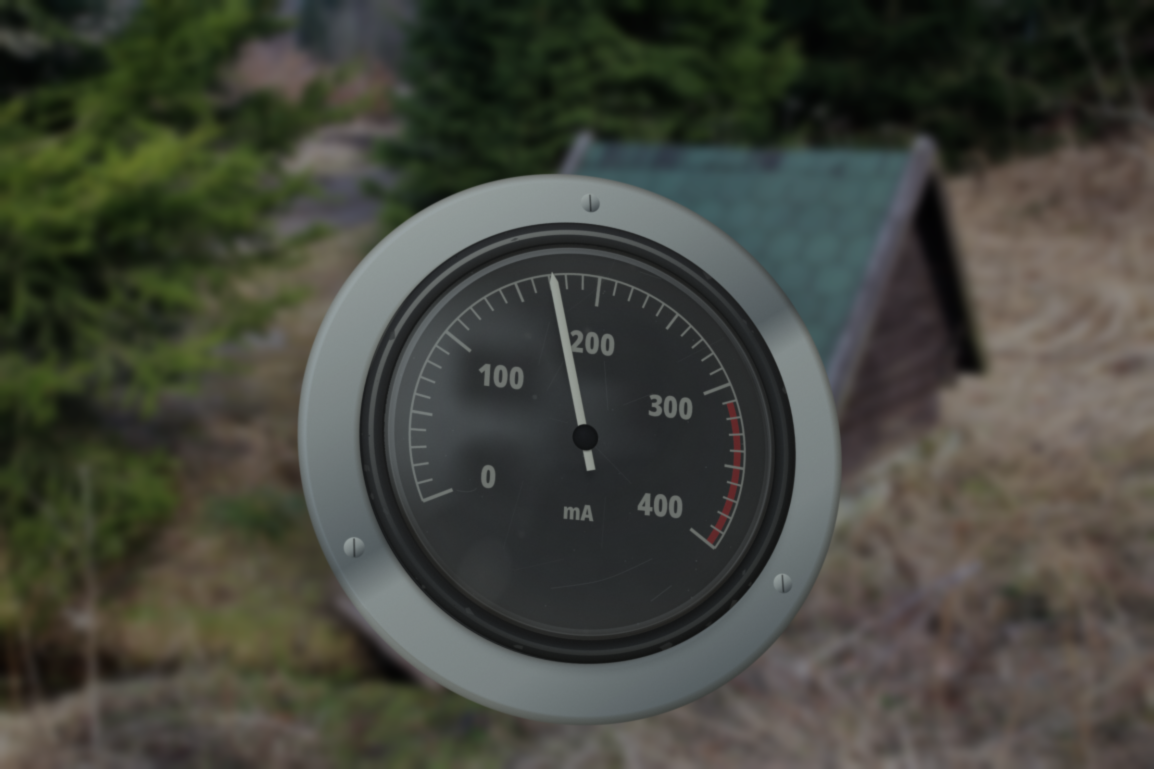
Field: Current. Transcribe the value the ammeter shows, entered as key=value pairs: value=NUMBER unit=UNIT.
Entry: value=170 unit=mA
